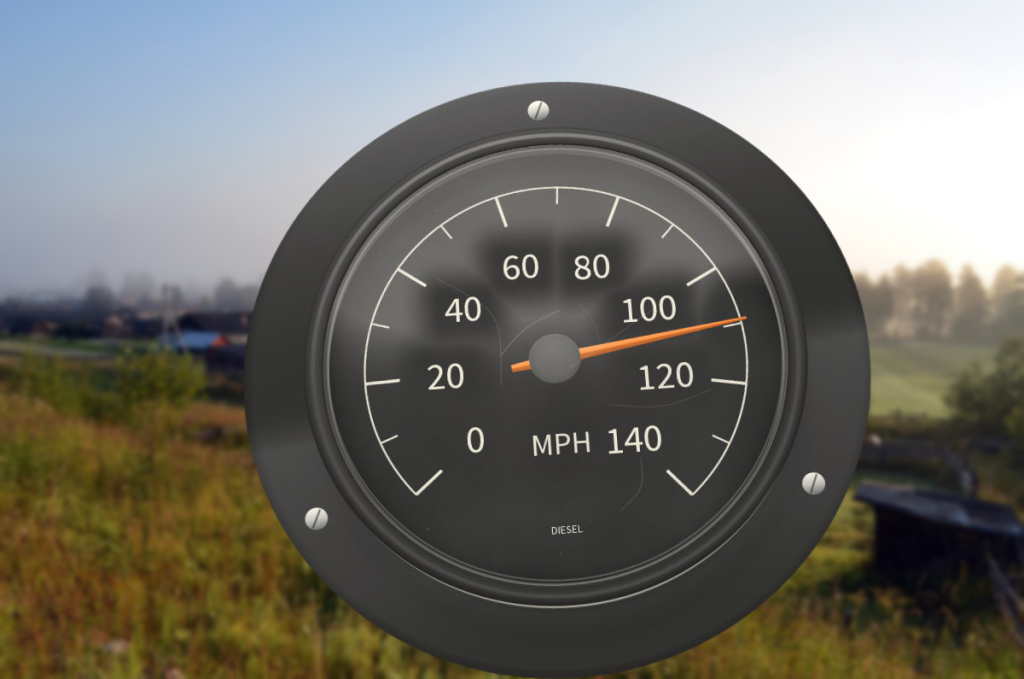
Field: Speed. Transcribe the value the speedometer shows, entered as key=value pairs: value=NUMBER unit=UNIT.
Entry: value=110 unit=mph
